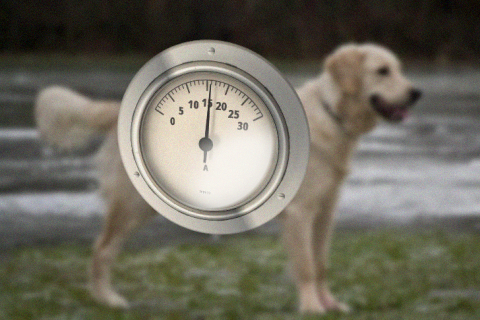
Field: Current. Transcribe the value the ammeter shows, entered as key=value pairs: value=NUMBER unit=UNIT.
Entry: value=16 unit=A
